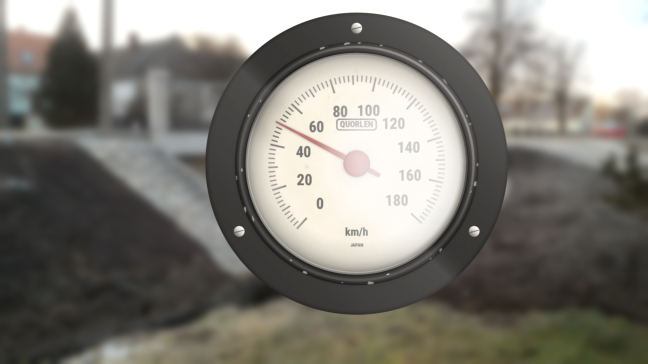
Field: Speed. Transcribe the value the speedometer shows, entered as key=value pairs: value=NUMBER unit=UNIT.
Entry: value=50 unit=km/h
